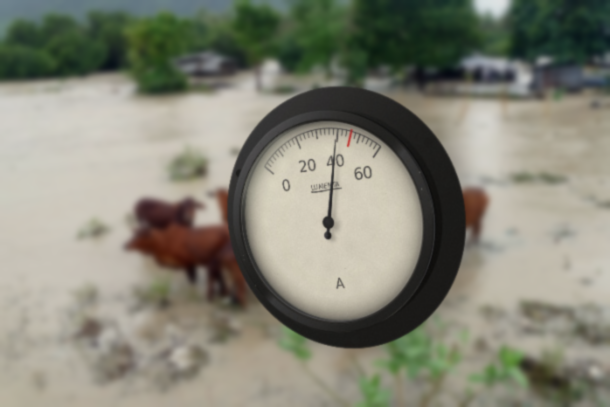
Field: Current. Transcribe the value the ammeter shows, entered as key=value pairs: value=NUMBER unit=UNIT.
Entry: value=40 unit=A
